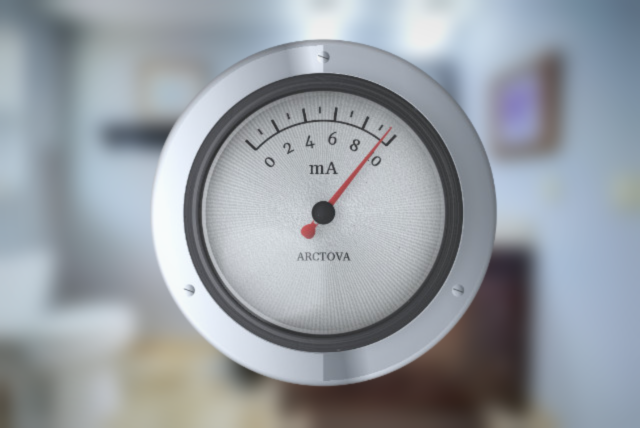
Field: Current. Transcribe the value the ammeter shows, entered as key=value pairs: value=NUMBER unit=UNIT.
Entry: value=9.5 unit=mA
